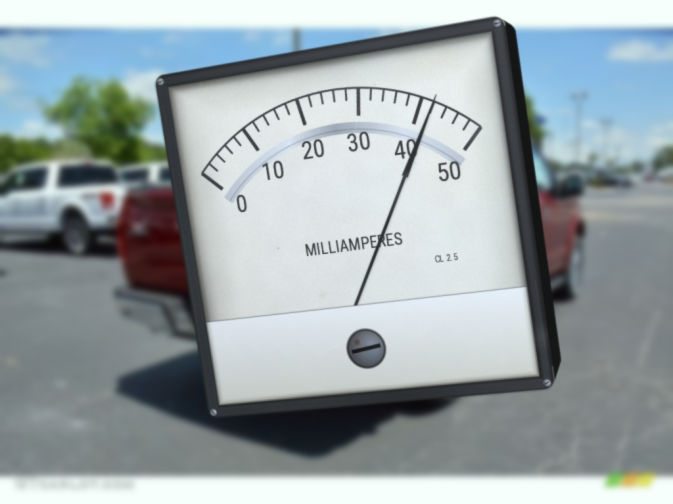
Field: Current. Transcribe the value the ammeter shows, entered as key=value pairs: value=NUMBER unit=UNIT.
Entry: value=42 unit=mA
